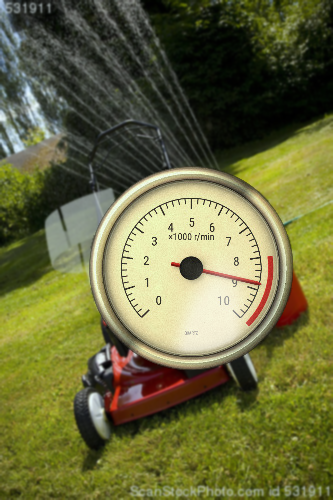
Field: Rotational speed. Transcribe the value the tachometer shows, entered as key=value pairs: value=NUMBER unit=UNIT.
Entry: value=8800 unit=rpm
